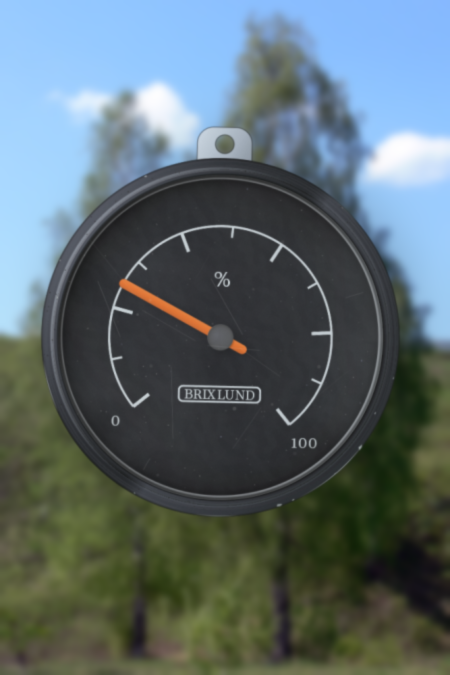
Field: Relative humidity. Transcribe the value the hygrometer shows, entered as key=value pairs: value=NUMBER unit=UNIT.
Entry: value=25 unit=%
